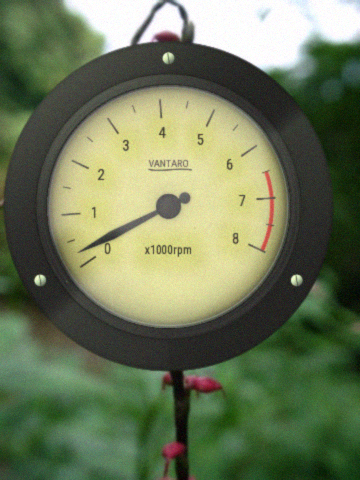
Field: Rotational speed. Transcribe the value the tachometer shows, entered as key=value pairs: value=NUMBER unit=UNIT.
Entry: value=250 unit=rpm
